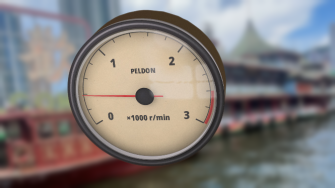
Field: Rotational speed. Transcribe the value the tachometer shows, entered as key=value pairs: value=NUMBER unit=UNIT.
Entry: value=400 unit=rpm
